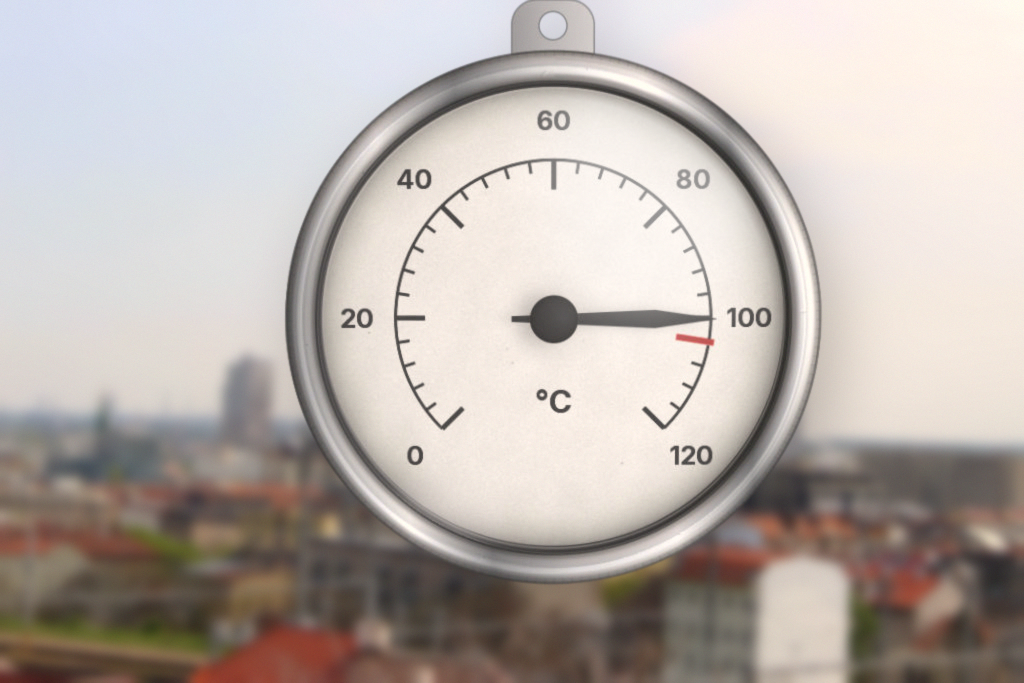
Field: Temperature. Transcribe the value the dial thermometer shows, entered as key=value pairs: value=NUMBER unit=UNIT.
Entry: value=100 unit=°C
